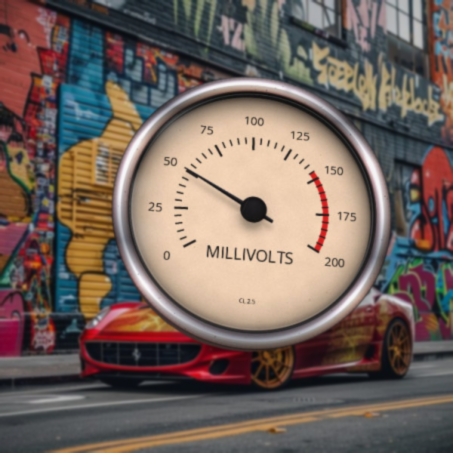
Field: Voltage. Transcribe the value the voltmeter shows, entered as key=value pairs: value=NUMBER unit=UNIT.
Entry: value=50 unit=mV
